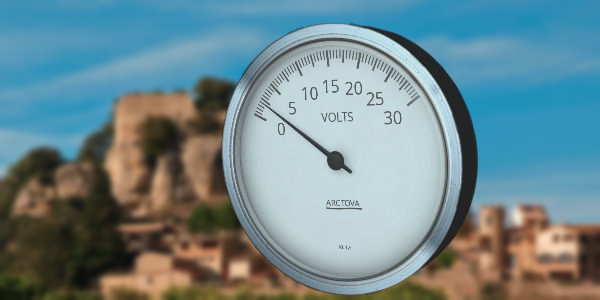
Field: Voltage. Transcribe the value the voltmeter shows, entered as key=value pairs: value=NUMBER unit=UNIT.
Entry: value=2.5 unit=V
